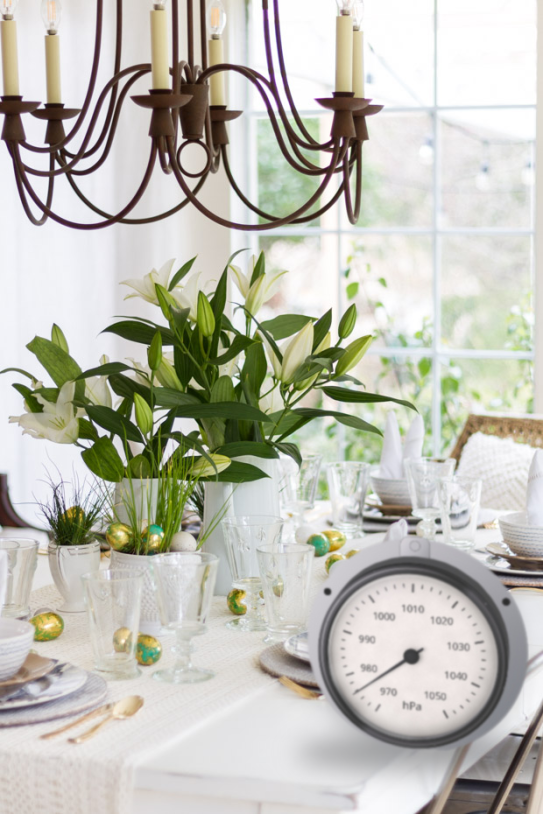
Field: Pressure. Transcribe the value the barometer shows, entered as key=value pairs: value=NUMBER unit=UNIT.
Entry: value=976 unit=hPa
